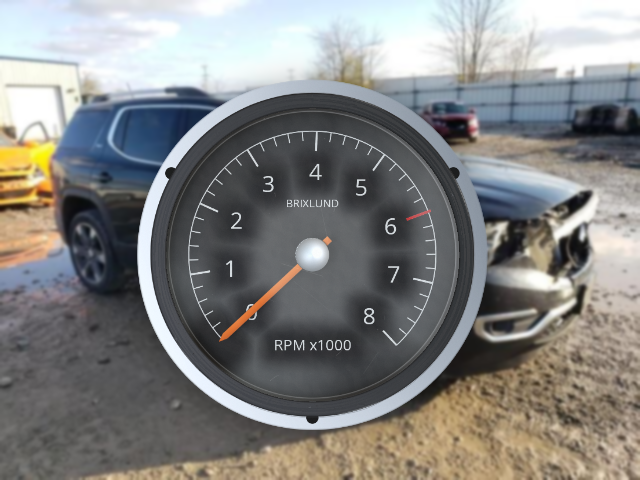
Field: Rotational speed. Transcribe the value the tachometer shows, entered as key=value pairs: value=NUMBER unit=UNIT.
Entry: value=0 unit=rpm
